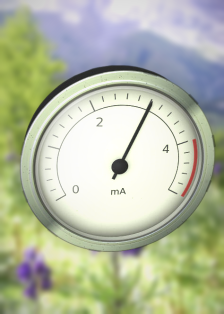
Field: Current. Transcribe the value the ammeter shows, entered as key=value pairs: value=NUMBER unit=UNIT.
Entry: value=3 unit=mA
